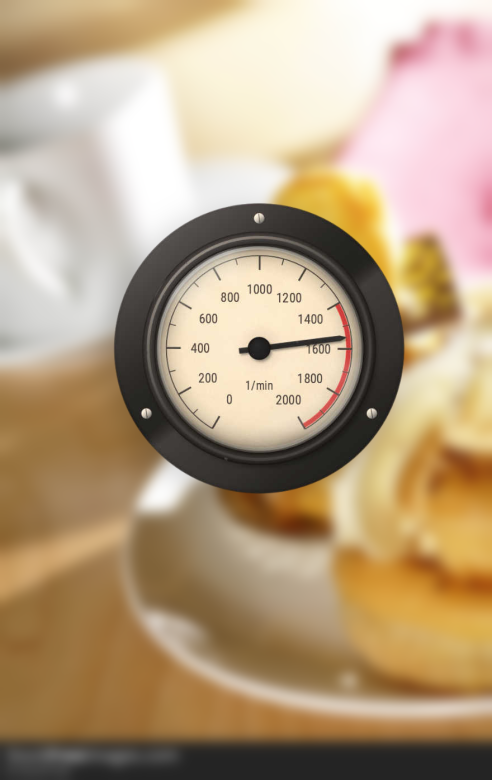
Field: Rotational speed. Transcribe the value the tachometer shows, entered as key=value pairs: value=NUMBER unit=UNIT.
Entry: value=1550 unit=rpm
